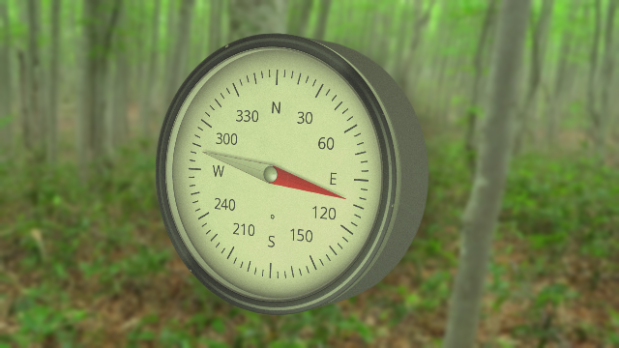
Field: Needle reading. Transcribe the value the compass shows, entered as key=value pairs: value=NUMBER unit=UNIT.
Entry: value=102.5 unit=°
